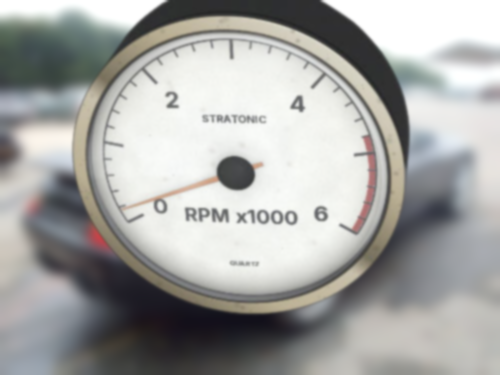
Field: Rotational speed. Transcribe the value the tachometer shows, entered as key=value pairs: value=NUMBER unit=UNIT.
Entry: value=200 unit=rpm
